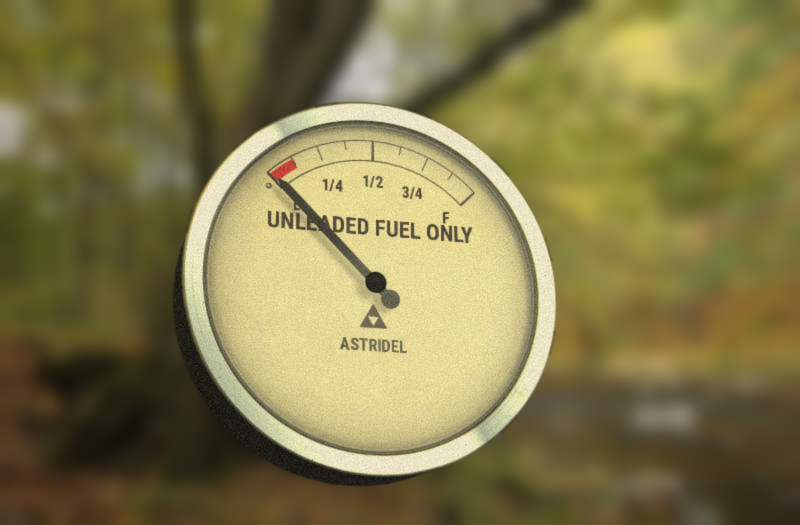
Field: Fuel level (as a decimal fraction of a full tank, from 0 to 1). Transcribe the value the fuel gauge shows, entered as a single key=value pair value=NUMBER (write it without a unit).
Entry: value=0
